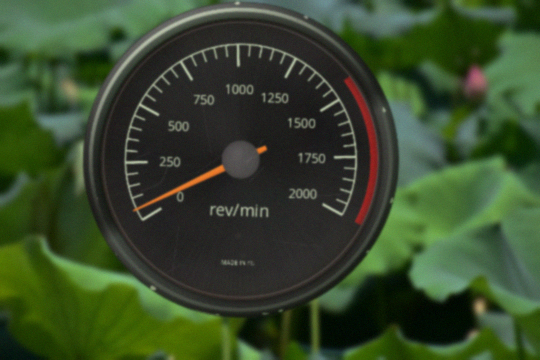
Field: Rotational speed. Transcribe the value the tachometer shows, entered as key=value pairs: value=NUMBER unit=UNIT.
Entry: value=50 unit=rpm
